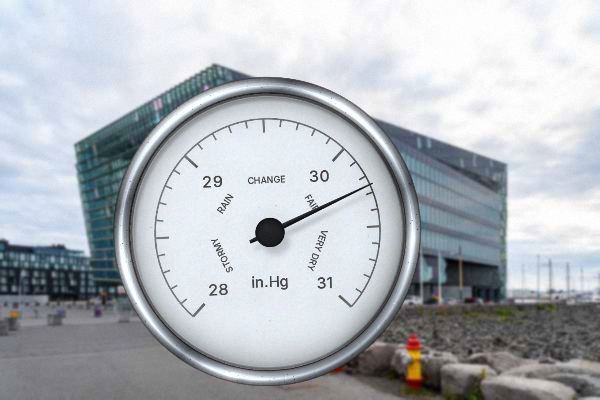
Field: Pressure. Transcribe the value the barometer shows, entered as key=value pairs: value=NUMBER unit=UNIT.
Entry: value=30.25 unit=inHg
